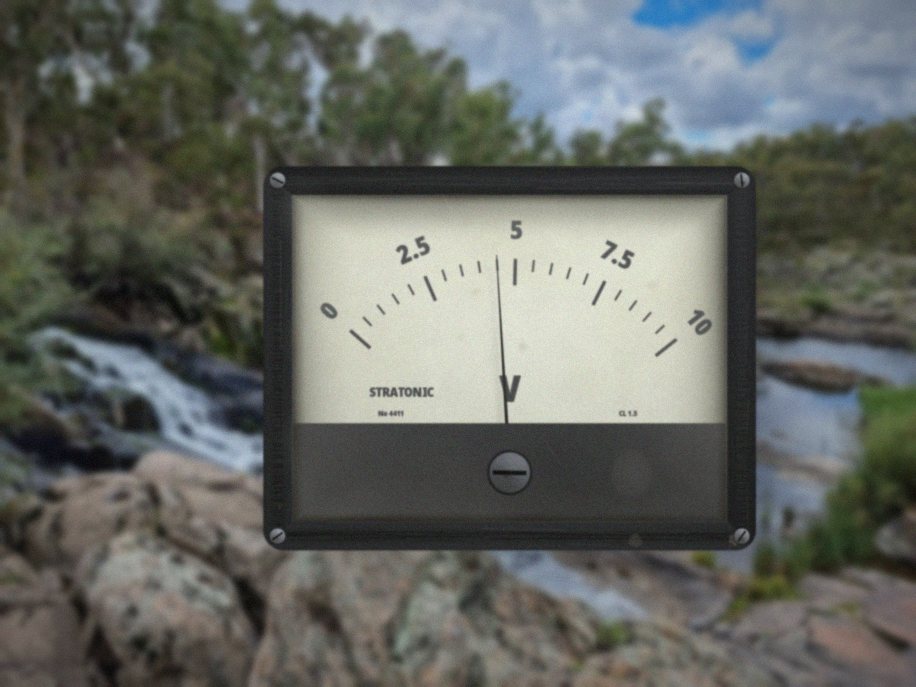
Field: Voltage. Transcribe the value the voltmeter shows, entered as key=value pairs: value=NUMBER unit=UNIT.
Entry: value=4.5 unit=V
